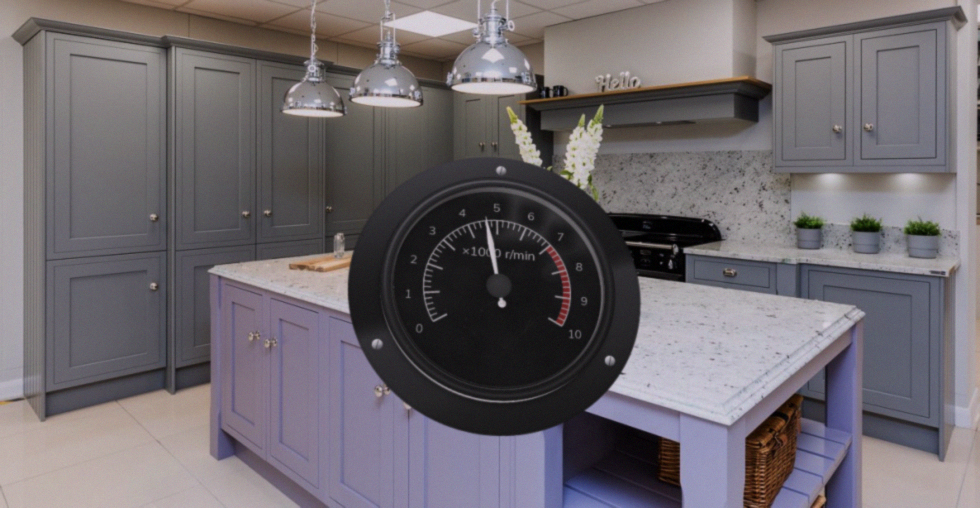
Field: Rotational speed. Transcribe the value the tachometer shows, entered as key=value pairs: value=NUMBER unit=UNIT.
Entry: value=4600 unit=rpm
